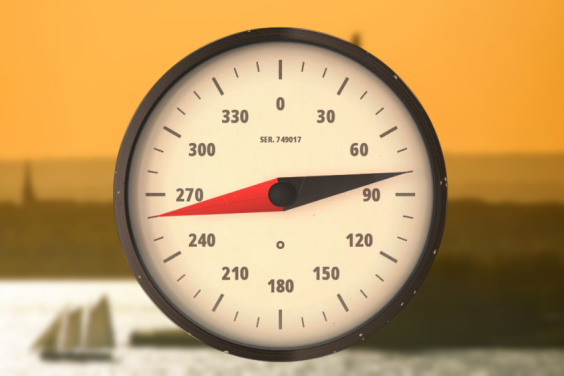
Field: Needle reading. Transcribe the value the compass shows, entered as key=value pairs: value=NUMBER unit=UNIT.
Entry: value=260 unit=°
